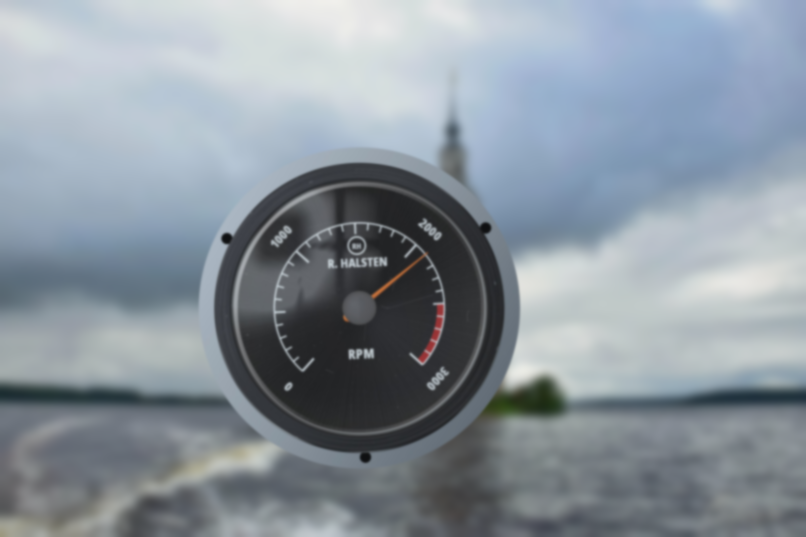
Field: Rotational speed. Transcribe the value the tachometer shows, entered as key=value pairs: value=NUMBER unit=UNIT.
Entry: value=2100 unit=rpm
